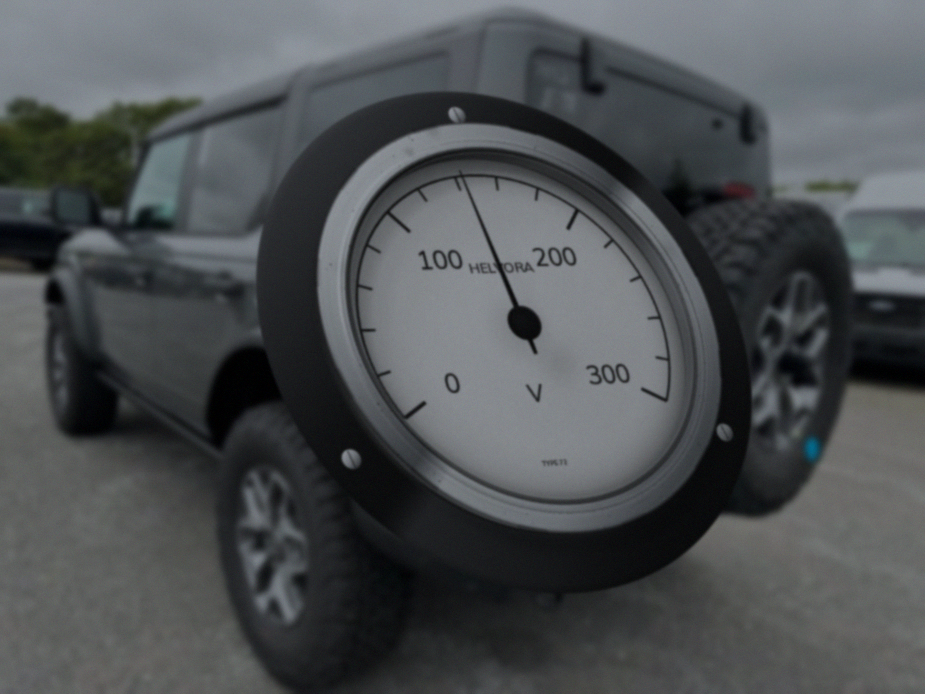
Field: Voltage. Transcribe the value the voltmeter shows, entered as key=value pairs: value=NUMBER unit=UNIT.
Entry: value=140 unit=V
